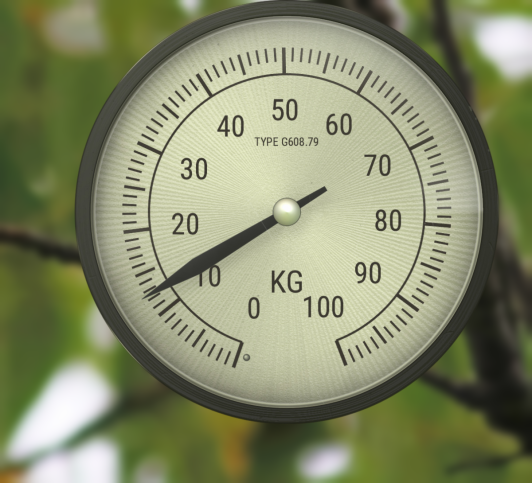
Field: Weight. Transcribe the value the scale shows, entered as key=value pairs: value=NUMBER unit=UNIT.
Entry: value=12.5 unit=kg
